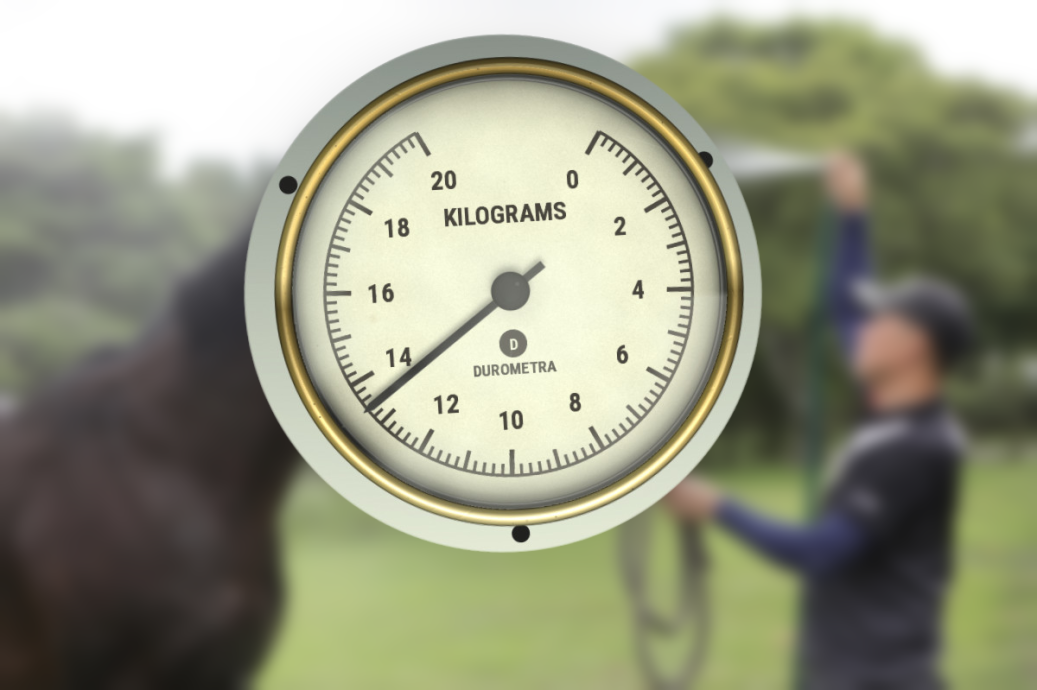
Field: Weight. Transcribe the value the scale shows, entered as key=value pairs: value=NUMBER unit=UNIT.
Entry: value=13.4 unit=kg
